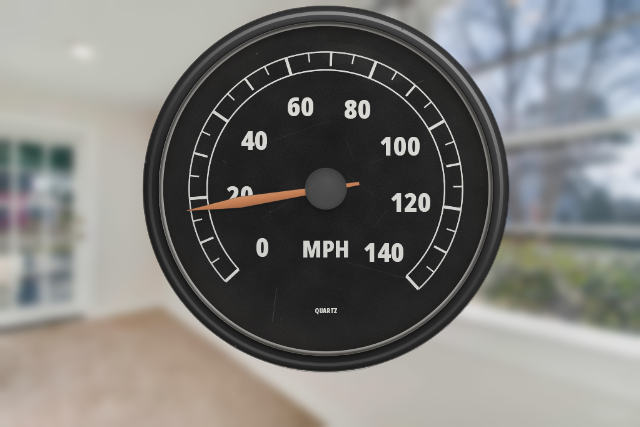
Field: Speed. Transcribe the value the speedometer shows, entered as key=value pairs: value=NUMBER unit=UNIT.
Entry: value=17.5 unit=mph
